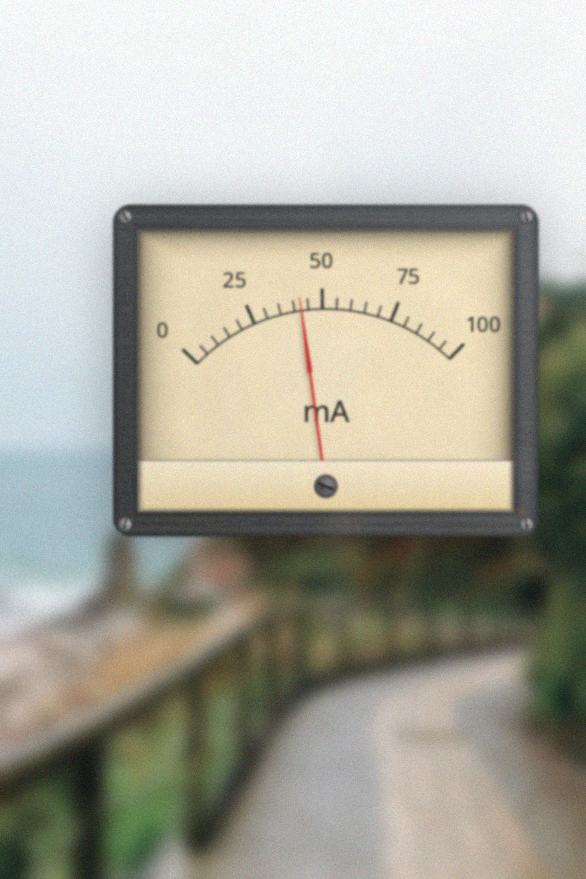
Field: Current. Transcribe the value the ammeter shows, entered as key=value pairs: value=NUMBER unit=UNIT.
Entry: value=42.5 unit=mA
